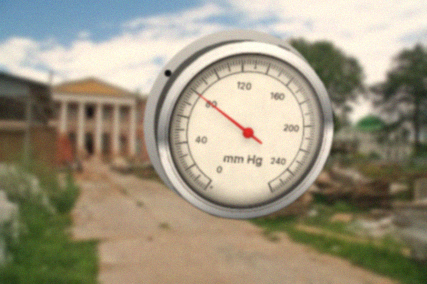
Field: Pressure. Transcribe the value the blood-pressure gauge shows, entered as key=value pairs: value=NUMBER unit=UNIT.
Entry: value=80 unit=mmHg
